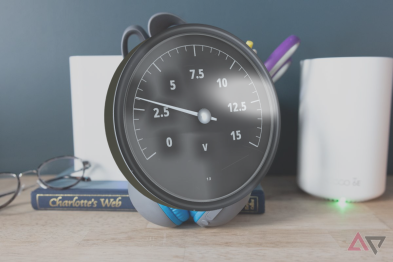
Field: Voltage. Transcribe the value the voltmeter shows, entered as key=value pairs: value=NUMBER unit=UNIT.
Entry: value=3 unit=V
